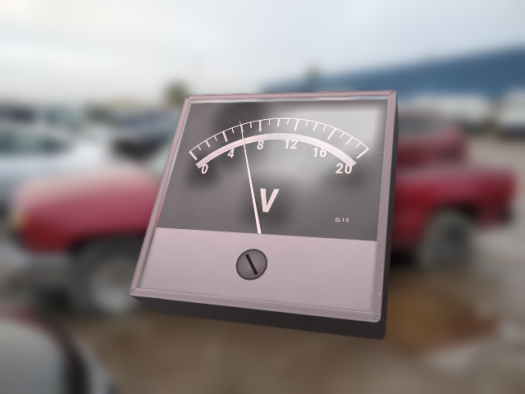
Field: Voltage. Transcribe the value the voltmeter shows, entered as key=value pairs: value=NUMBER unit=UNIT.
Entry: value=6 unit=V
